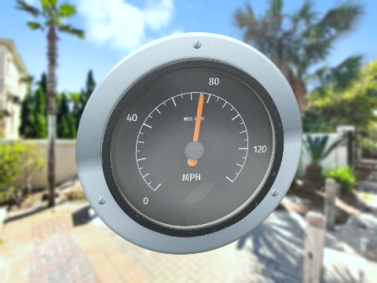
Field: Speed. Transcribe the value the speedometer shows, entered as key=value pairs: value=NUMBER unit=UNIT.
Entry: value=75 unit=mph
